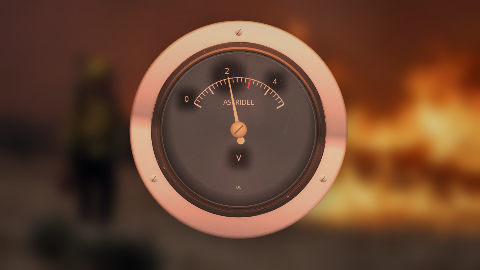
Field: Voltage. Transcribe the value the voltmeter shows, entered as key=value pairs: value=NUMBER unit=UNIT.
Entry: value=2 unit=V
